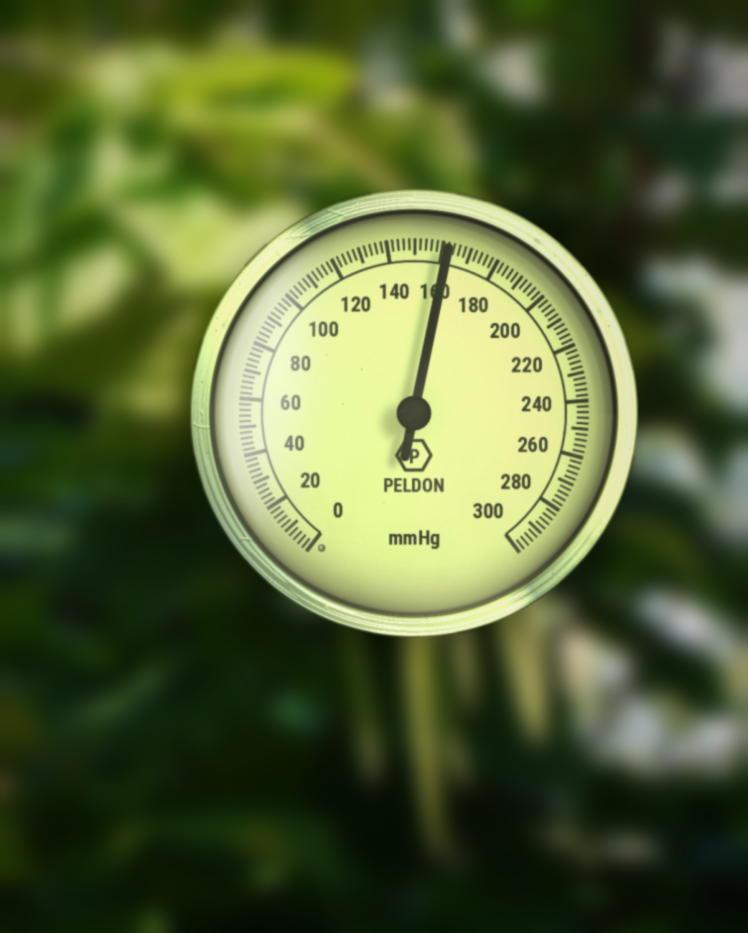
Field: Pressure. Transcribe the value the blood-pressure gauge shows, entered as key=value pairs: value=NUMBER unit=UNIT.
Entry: value=162 unit=mmHg
